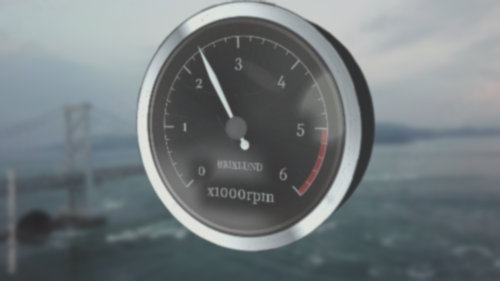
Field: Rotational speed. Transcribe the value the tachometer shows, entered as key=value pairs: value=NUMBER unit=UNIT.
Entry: value=2400 unit=rpm
